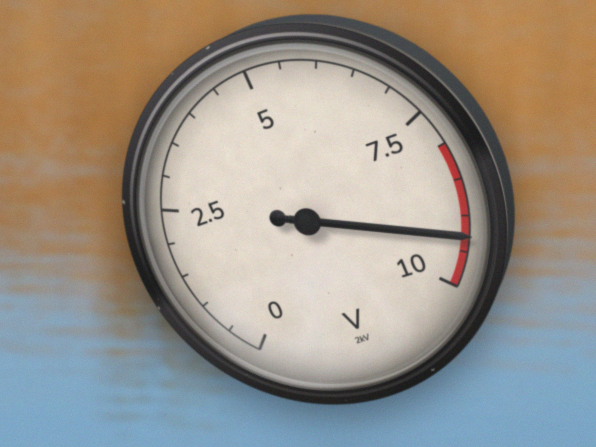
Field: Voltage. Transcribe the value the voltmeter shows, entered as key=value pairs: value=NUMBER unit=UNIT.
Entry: value=9.25 unit=V
